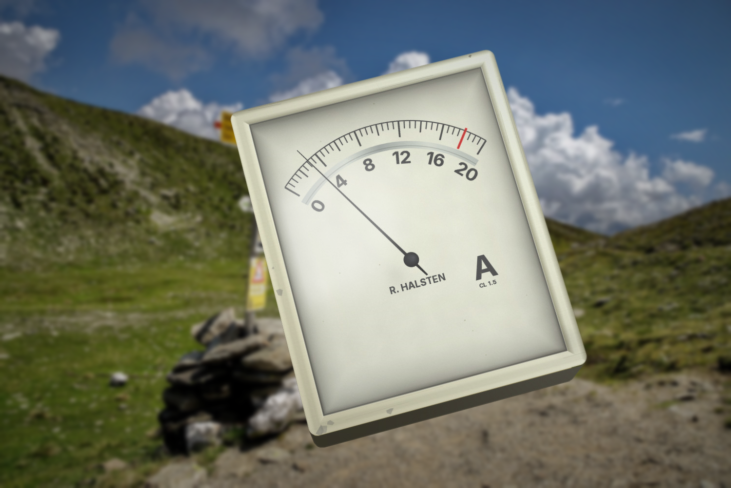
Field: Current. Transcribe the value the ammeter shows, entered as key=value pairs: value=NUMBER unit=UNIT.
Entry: value=3 unit=A
